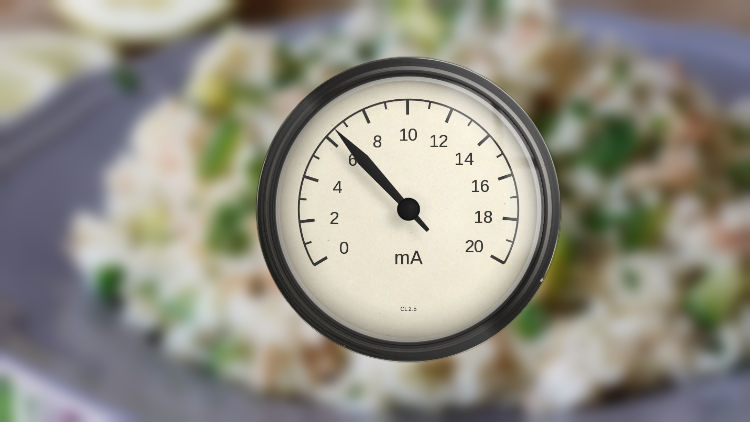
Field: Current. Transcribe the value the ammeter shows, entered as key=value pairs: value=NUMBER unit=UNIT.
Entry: value=6.5 unit=mA
